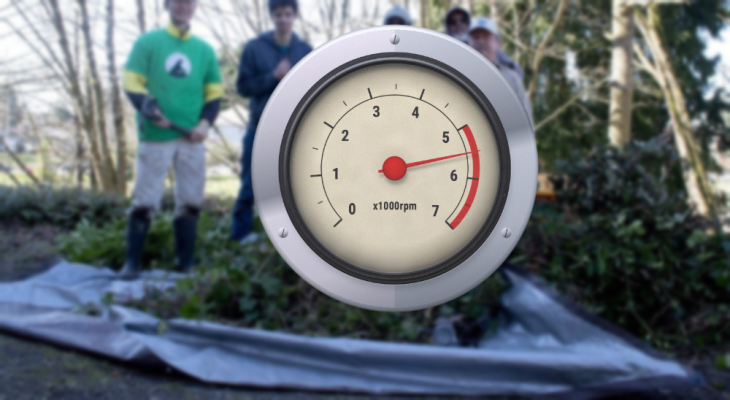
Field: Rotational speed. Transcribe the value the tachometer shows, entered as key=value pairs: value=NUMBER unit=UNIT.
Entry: value=5500 unit=rpm
